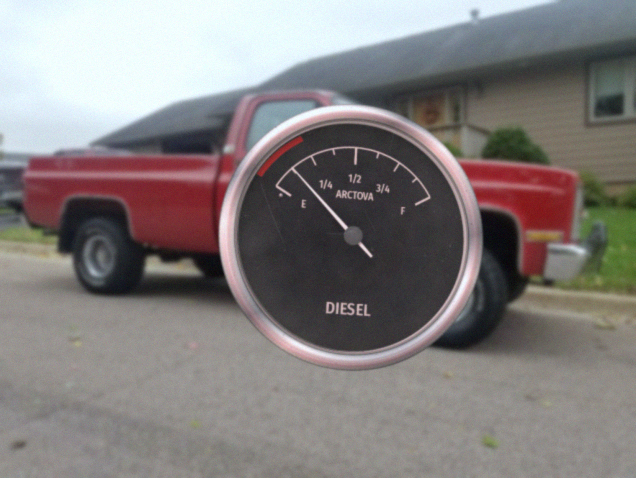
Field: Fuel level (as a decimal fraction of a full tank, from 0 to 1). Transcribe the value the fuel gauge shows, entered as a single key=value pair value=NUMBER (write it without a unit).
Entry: value=0.125
